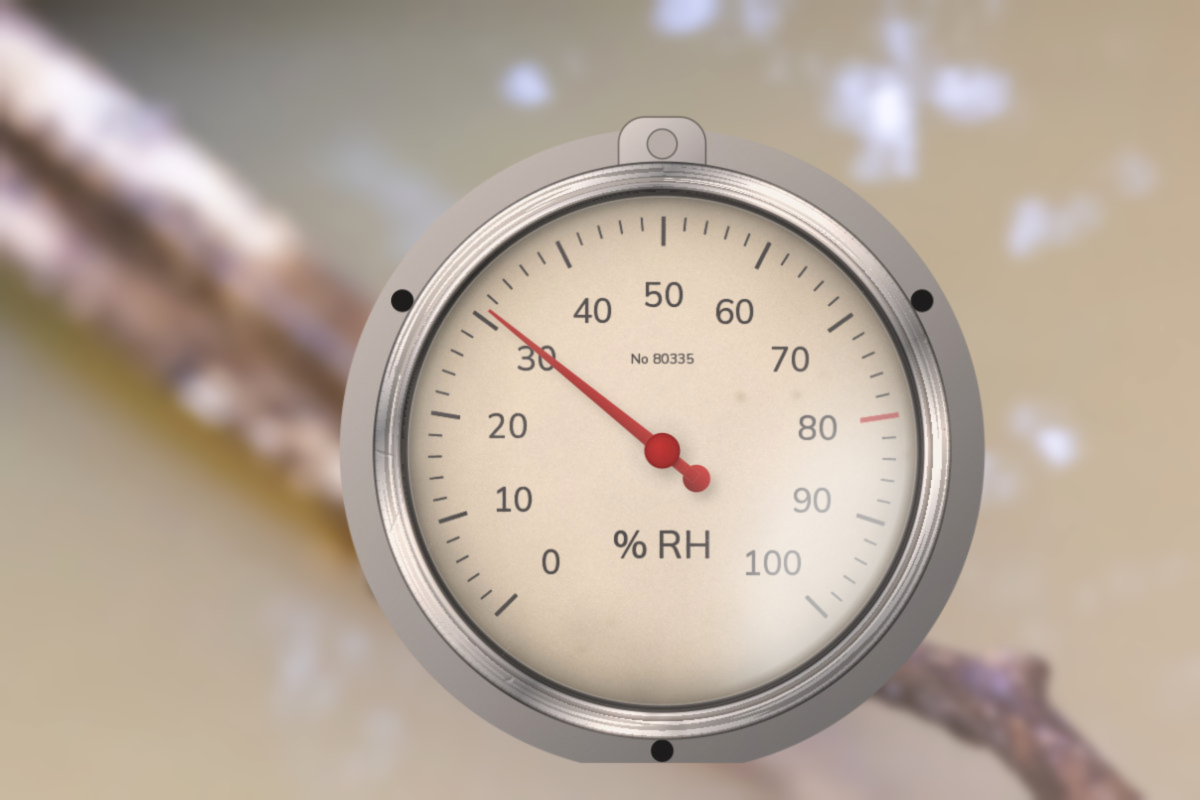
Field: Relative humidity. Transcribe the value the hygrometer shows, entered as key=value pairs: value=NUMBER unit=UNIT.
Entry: value=31 unit=%
